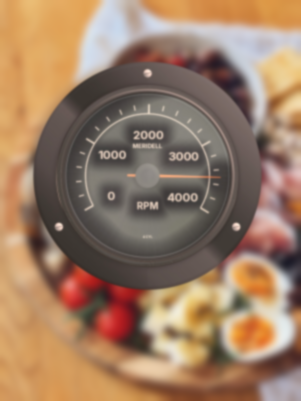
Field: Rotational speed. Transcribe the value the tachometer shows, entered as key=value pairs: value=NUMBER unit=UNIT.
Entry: value=3500 unit=rpm
